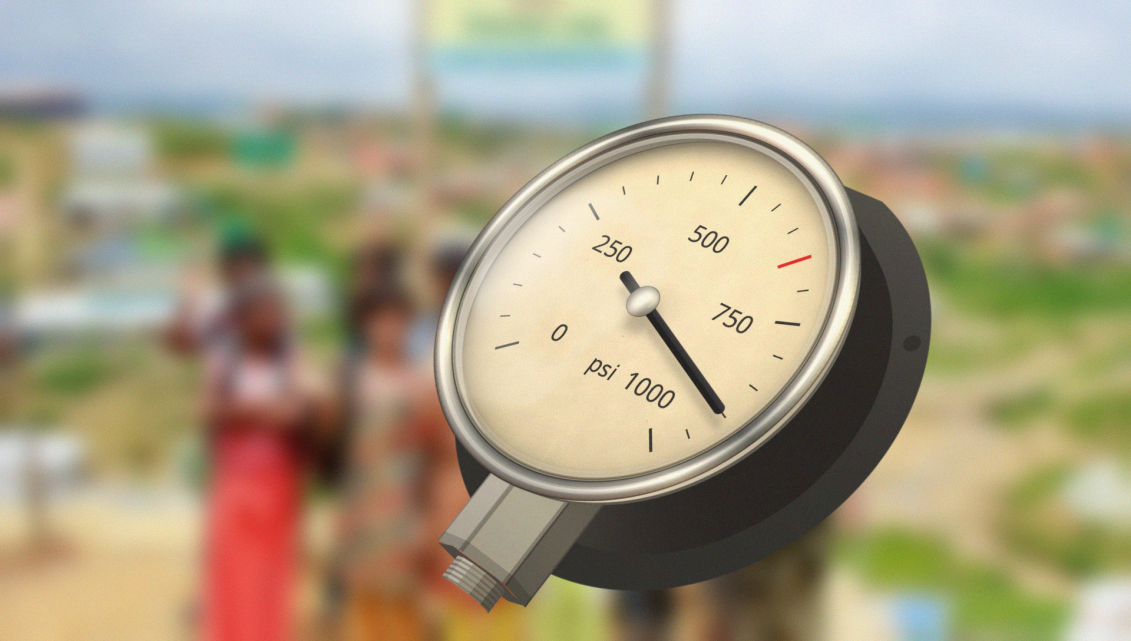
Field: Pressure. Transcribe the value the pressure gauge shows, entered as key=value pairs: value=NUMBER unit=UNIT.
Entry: value=900 unit=psi
